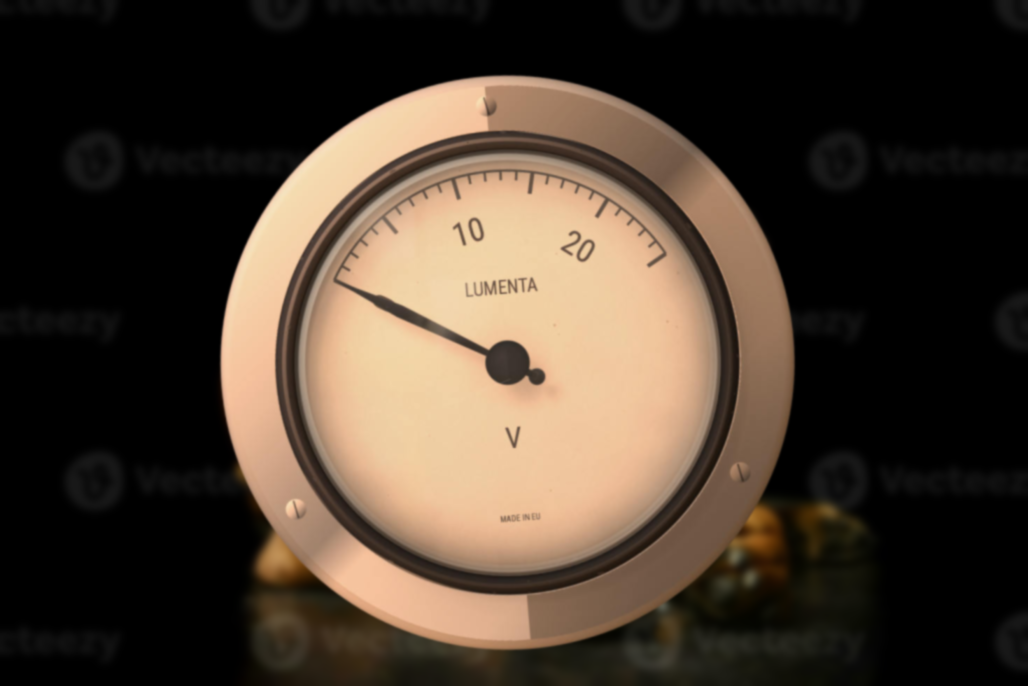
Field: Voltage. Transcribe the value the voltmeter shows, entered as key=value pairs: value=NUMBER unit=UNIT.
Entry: value=0 unit=V
